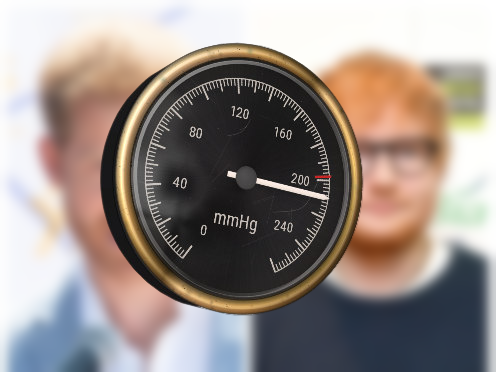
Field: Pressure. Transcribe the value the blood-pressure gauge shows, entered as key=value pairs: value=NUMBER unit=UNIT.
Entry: value=210 unit=mmHg
